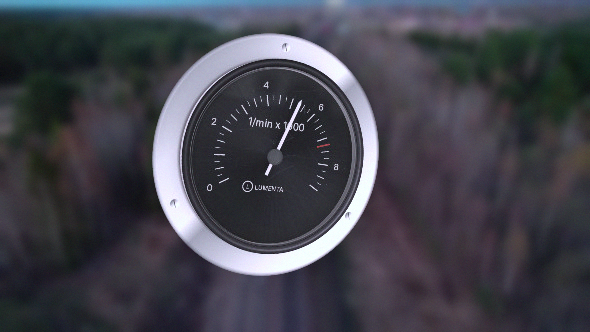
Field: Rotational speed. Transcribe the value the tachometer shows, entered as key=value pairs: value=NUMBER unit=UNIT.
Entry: value=5250 unit=rpm
